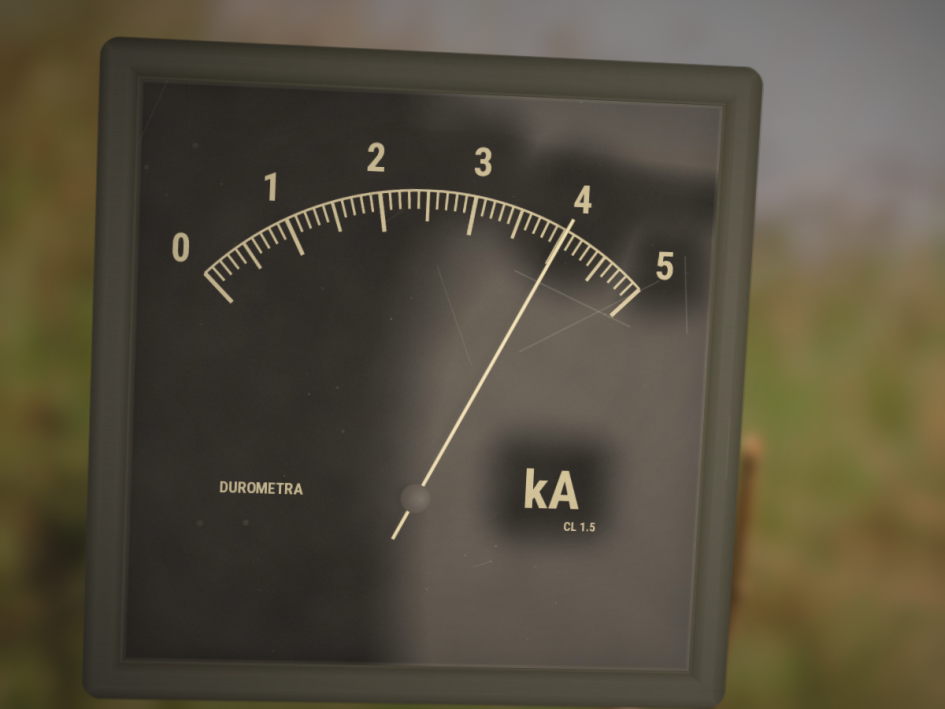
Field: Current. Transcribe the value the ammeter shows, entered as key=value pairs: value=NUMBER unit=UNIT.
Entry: value=4 unit=kA
